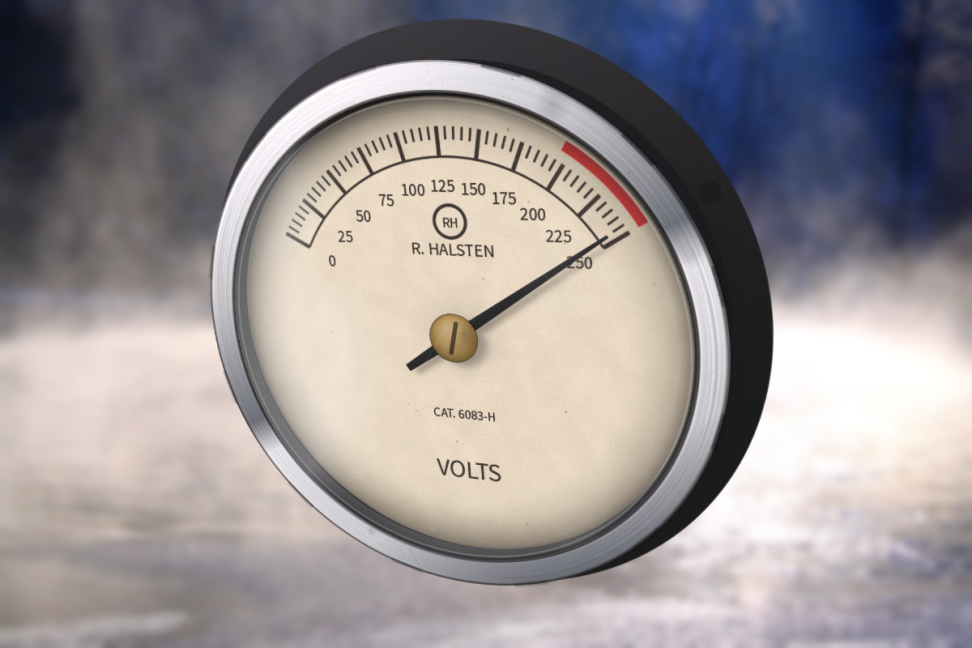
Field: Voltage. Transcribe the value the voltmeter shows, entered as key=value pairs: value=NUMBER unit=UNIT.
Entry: value=245 unit=V
